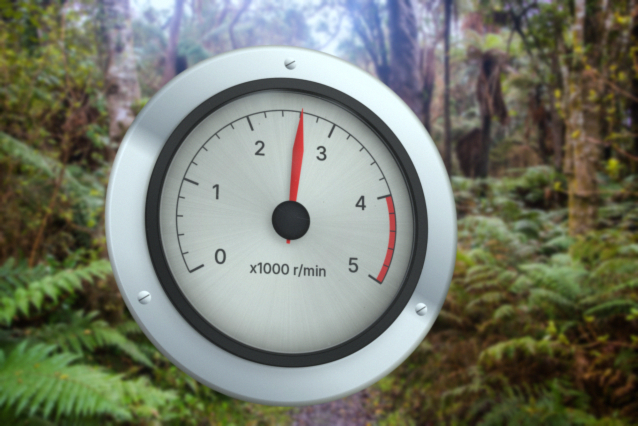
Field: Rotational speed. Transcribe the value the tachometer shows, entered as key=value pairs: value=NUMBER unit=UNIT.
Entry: value=2600 unit=rpm
